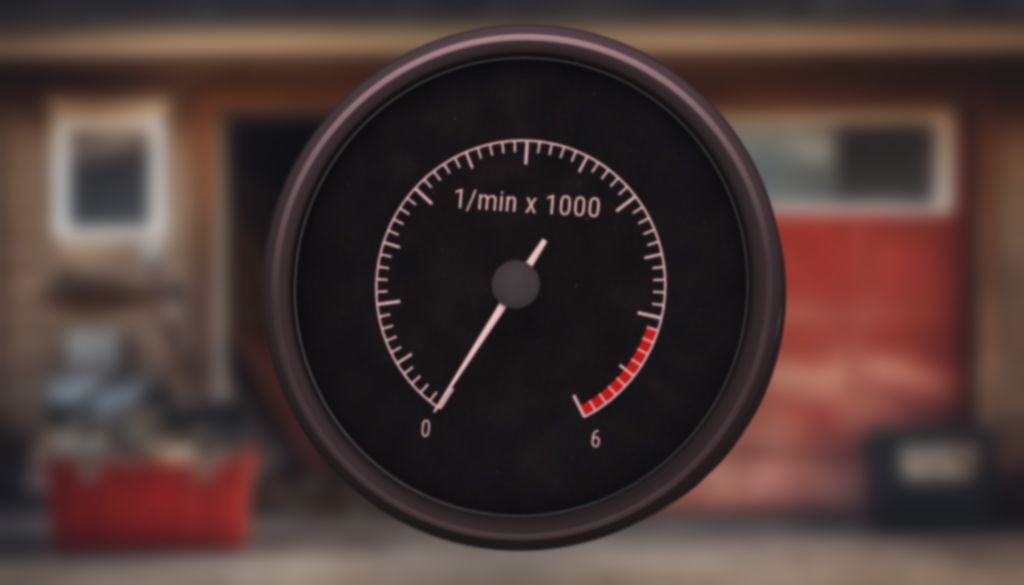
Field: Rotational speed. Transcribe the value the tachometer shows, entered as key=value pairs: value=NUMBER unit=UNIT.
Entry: value=0 unit=rpm
